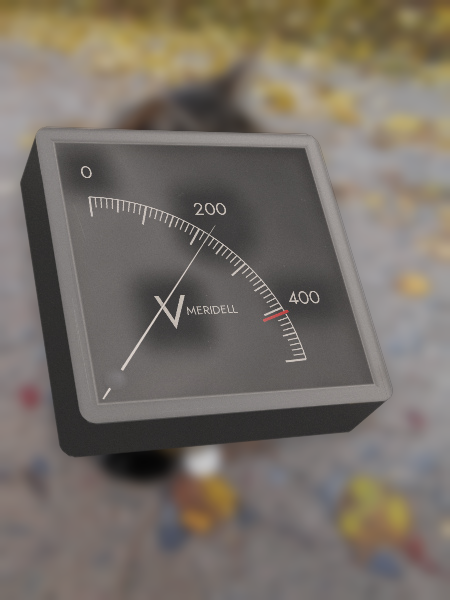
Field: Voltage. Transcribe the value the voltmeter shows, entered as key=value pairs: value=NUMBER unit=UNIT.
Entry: value=220 unit=V
